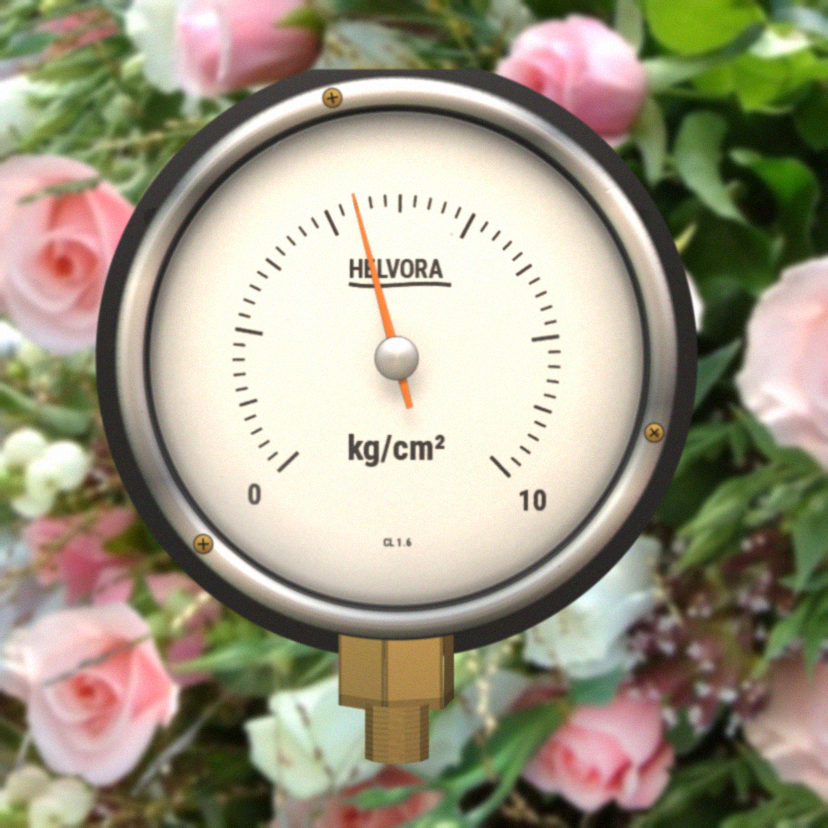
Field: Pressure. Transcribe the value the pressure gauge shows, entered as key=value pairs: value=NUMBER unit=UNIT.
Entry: value=4.4 unit=kg/cm²
